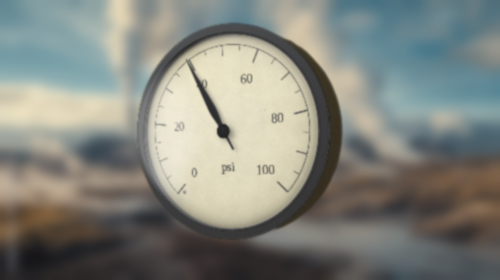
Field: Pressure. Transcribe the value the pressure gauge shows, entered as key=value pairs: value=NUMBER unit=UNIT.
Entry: value=40 unit=psi
